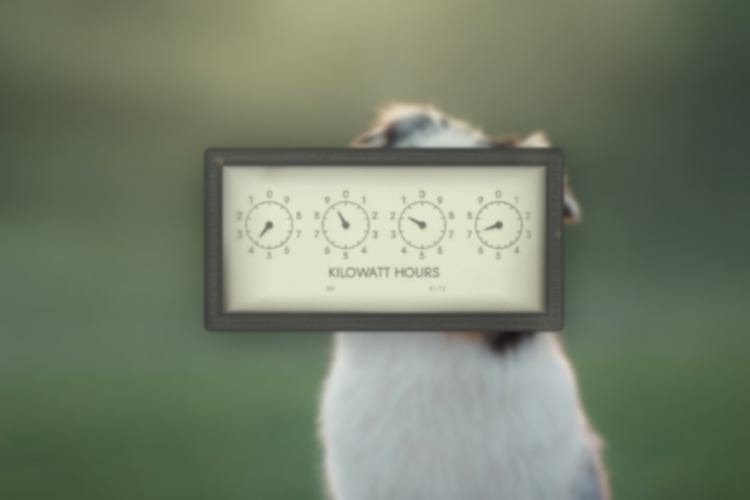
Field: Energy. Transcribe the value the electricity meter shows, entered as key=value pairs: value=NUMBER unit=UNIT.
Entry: value=3917 unit=kWh
